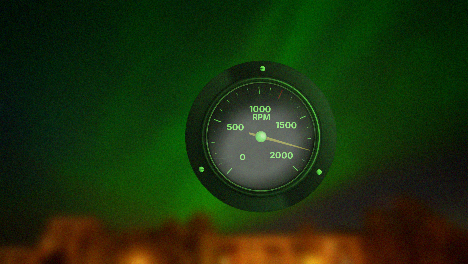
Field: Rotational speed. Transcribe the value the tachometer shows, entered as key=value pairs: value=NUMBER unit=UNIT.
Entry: value=1800 unit=rpm
